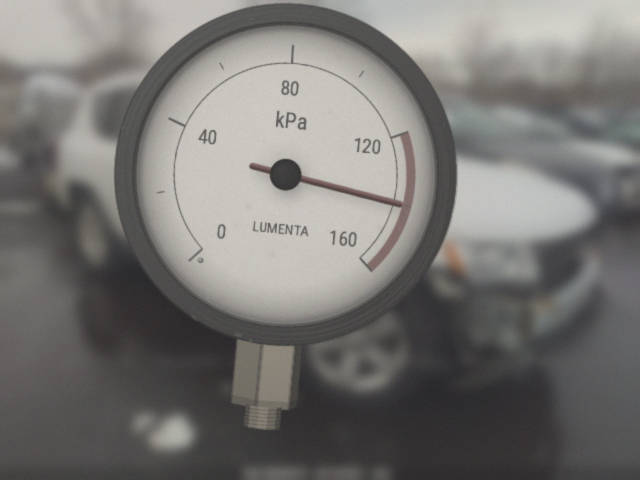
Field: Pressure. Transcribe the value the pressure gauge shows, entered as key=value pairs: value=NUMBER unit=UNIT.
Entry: value=140 unit=kPa
